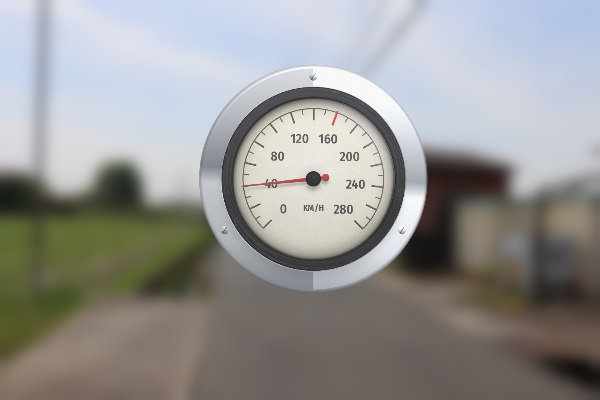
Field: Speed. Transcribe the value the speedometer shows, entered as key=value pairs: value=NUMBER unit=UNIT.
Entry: value=40 unit=km/h
